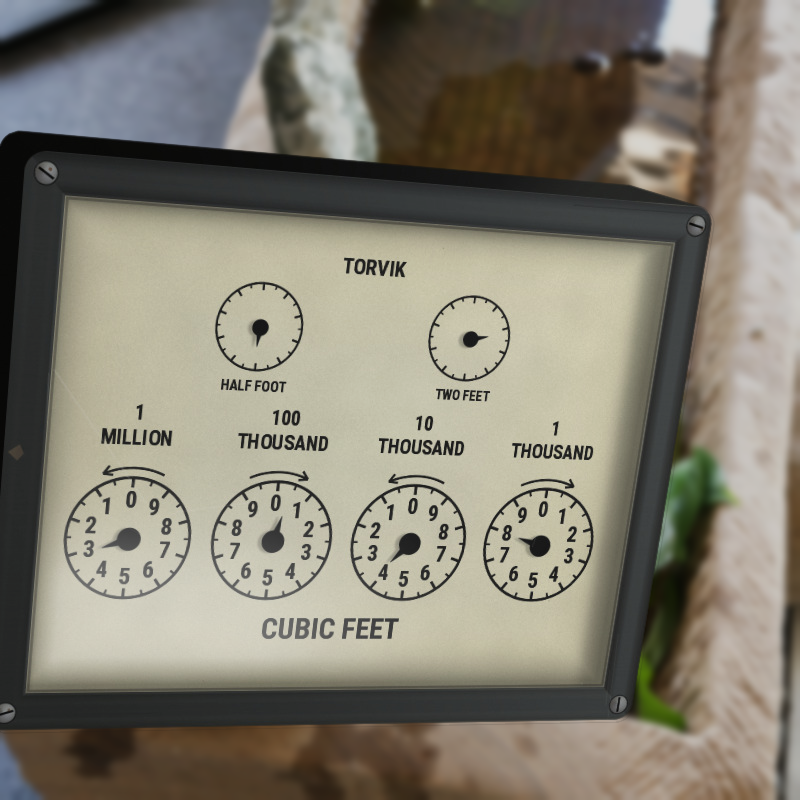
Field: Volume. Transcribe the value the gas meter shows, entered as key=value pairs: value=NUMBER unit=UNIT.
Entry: value=303800 unit=ft³
